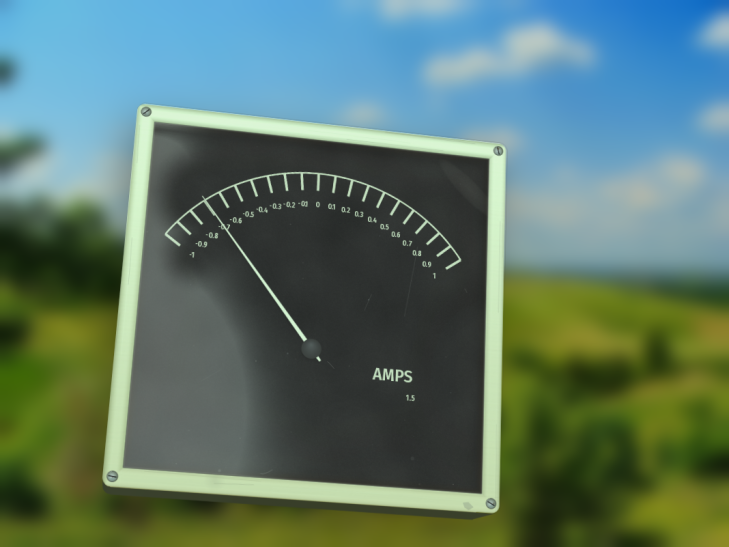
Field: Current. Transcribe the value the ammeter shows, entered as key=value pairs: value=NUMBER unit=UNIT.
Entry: value=-0.7 unit=A
